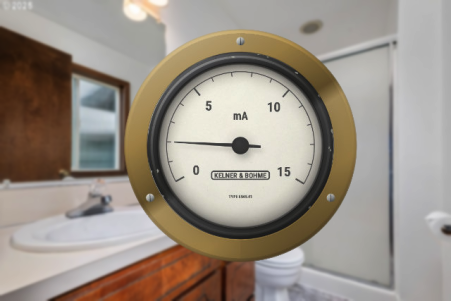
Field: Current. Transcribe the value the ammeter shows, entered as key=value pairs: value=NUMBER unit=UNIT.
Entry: value=2 unit=mA
